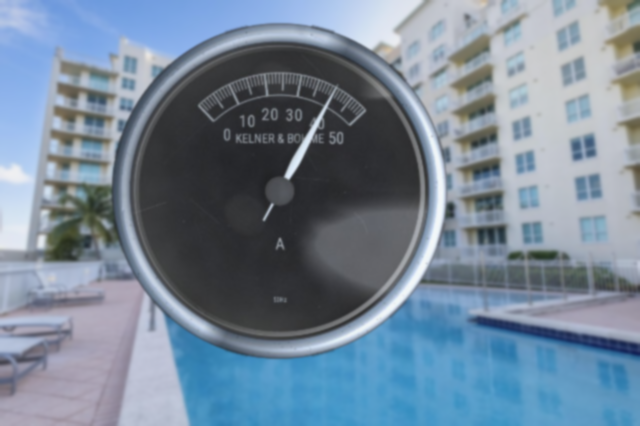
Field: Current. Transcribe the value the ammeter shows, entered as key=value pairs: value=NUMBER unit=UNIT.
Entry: value=40 unit=A
